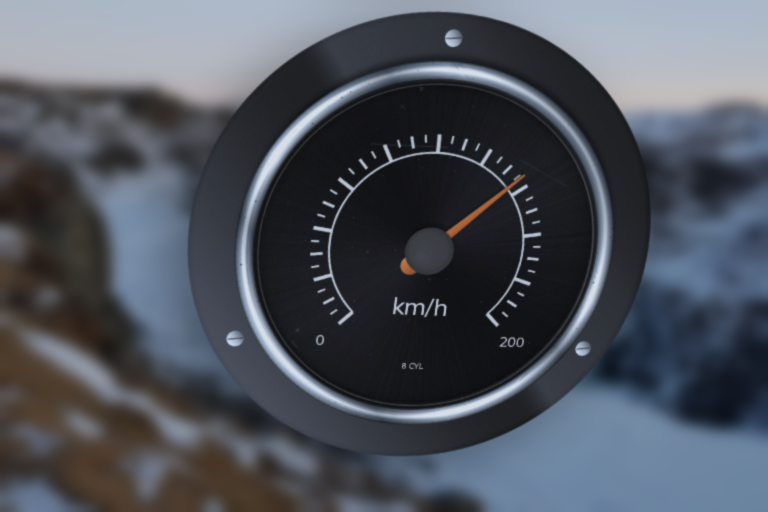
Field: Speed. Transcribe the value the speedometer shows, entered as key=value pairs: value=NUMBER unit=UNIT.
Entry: value=135 unit=km/h
